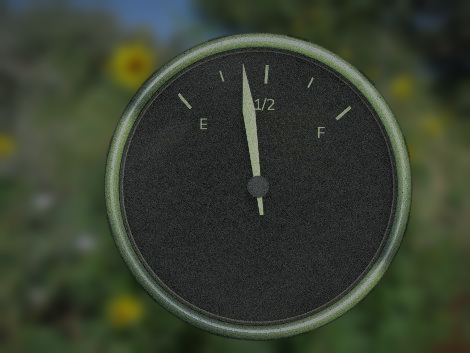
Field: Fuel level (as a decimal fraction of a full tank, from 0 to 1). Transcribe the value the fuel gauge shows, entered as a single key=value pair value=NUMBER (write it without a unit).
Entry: value=0.375
